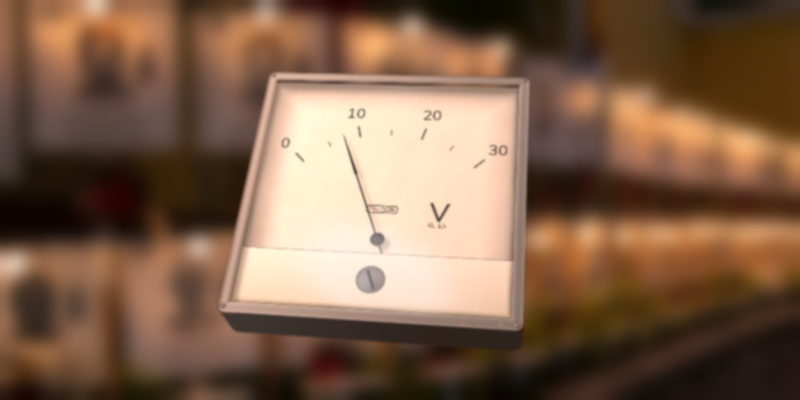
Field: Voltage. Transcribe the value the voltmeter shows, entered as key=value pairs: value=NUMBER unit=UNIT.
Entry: value=7.5 unit=V
